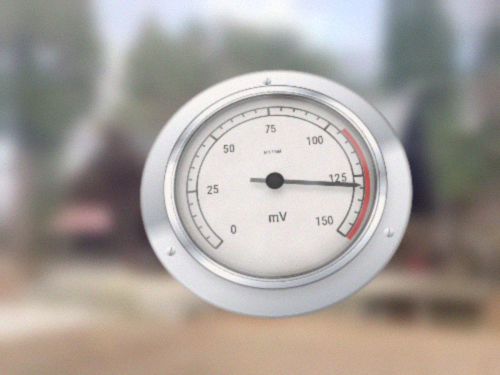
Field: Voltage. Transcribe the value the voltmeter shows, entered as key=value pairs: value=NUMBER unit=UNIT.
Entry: value=130 unit=mV
